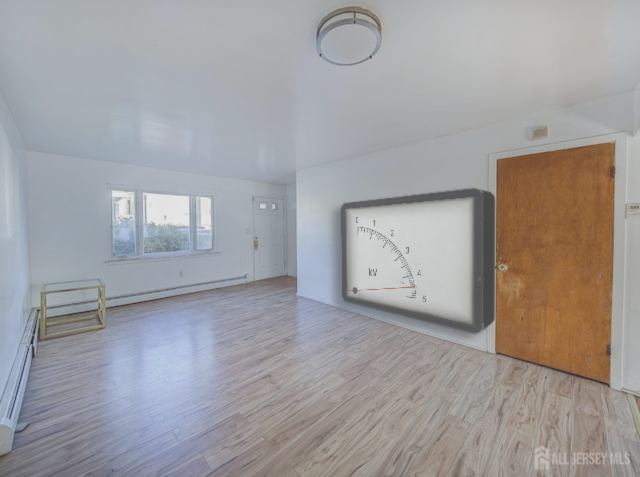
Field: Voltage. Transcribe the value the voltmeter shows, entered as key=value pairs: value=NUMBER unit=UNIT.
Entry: value=4.5 unit=kV
